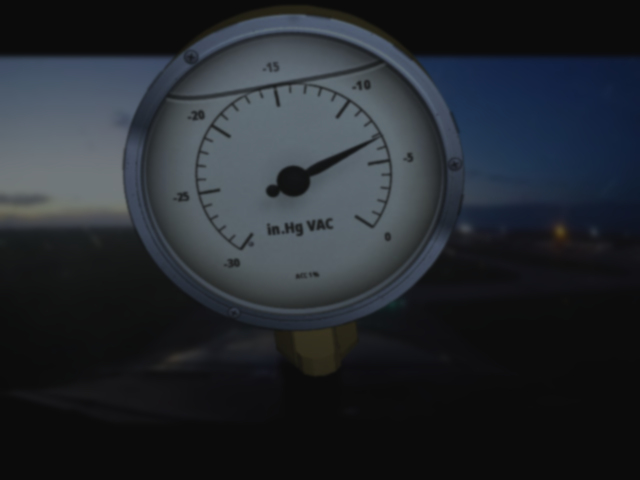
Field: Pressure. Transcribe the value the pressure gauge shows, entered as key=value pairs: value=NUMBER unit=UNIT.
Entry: value=-7 unit=inHg
